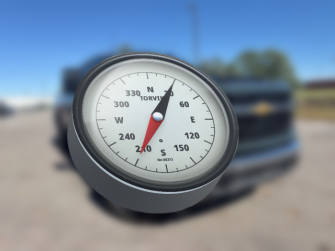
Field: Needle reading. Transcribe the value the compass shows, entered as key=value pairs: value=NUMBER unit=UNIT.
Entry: value=210 unit=°
